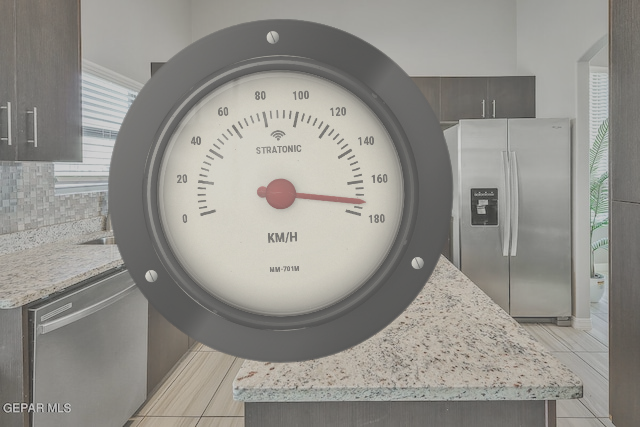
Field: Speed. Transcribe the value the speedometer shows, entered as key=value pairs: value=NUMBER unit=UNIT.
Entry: value=172 unit=km/h
